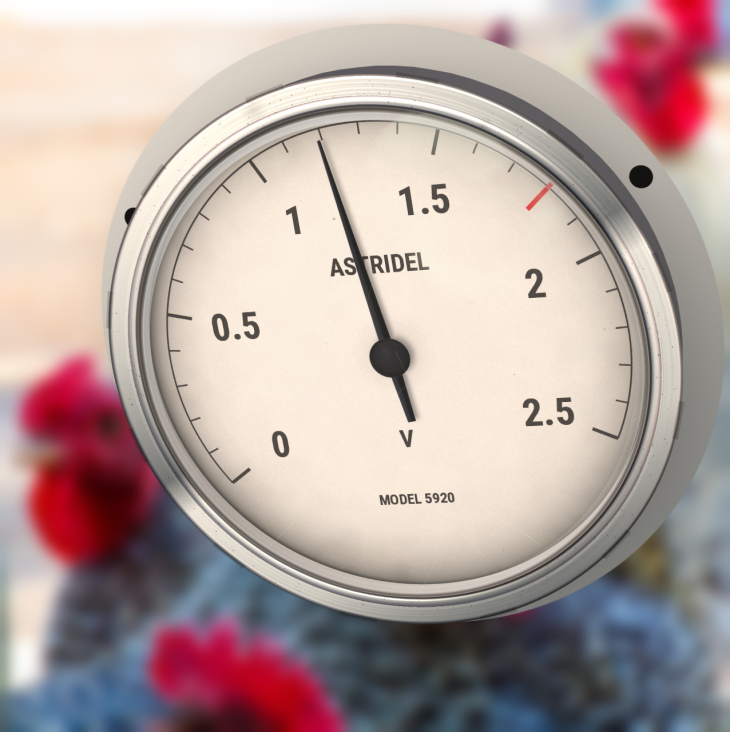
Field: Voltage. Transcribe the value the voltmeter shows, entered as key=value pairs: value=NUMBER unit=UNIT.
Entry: value=1.2 unit=V
